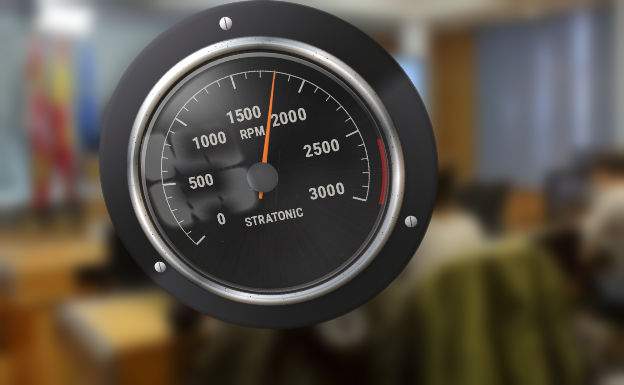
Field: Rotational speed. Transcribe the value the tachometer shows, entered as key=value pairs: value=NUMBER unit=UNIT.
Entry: value=1800 unit=rpm
